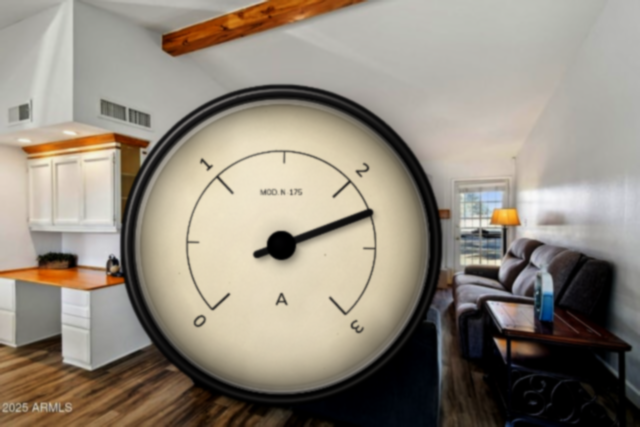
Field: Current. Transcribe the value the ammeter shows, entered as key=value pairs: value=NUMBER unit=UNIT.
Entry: value=2.25 unit=A
